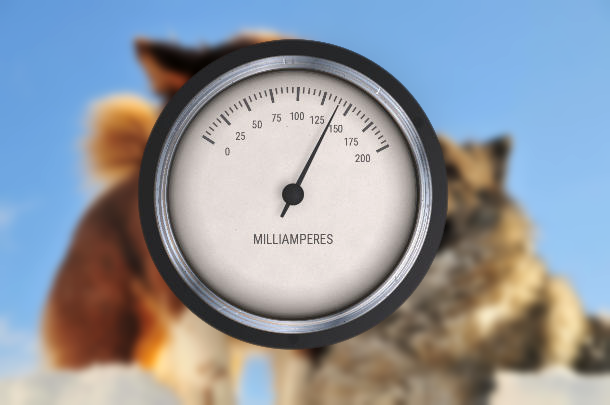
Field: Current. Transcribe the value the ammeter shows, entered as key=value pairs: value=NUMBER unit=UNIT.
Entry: value=140 unit=mA
